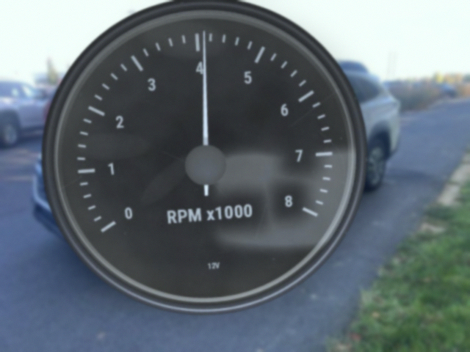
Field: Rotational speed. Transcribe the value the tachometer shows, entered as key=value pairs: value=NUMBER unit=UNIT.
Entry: value=4100 unit=rpm
